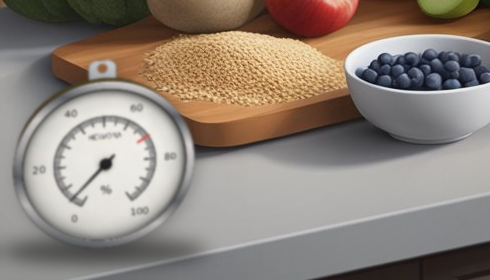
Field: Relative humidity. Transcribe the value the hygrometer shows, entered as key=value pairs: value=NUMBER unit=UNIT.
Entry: value=5 unit=%
